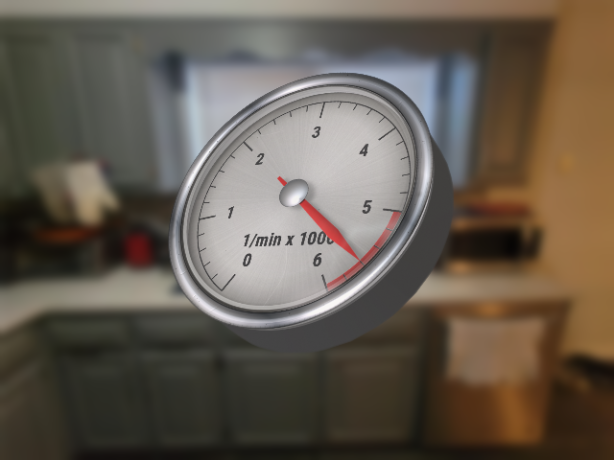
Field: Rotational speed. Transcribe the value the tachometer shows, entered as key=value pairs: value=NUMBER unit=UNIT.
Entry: value=5600 unit=rpm
